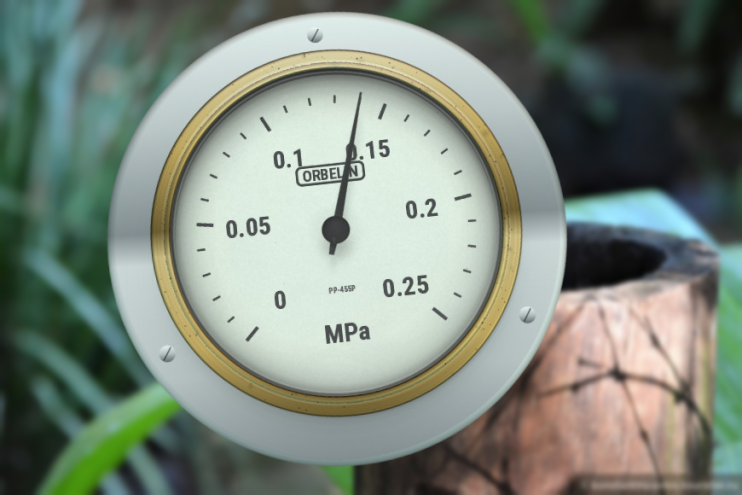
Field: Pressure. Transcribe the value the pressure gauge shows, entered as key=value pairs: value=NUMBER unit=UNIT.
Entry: value=0.14 unit=MPa
